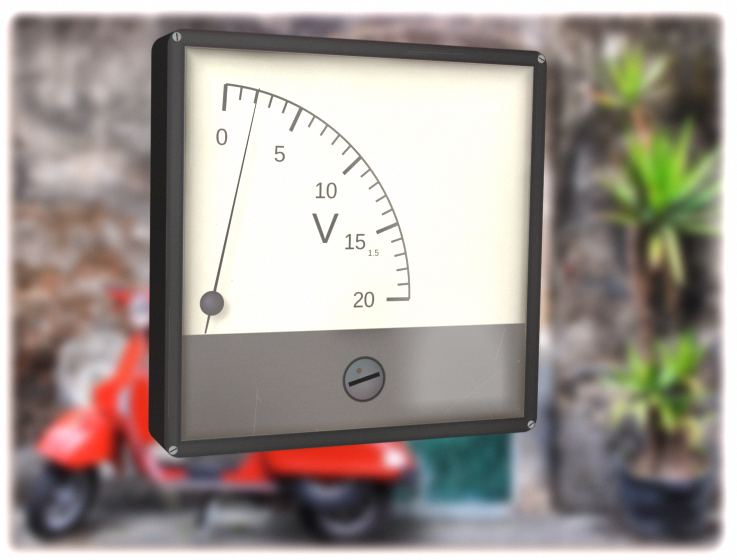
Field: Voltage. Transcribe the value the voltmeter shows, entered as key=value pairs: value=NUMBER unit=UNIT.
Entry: value=2 unit=V
